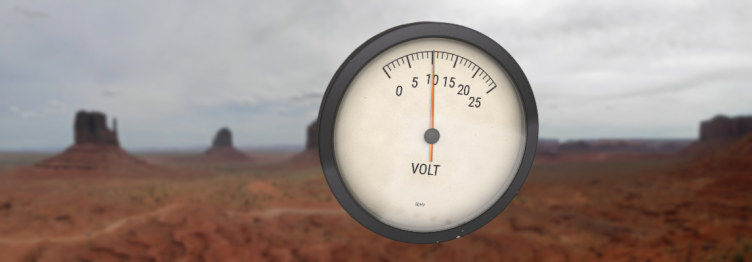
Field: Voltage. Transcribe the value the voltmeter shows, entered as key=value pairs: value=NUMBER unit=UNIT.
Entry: value=10 unit=V
